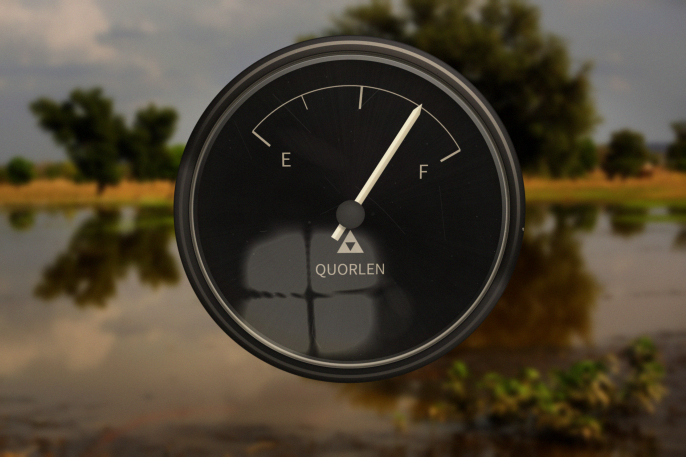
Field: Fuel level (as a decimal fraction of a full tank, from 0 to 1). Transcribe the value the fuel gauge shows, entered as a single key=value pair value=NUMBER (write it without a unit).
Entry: value=0.75
